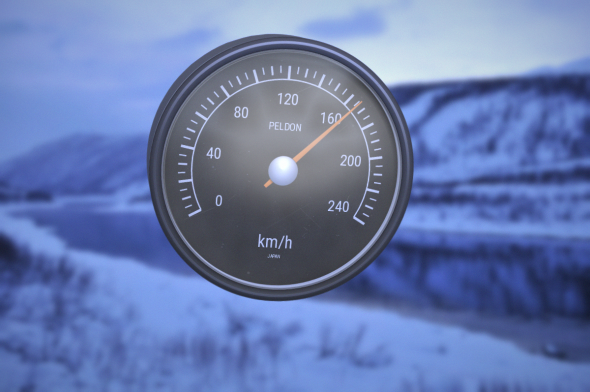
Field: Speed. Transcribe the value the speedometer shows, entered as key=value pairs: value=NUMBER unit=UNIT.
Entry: value=165 unit=km/h
